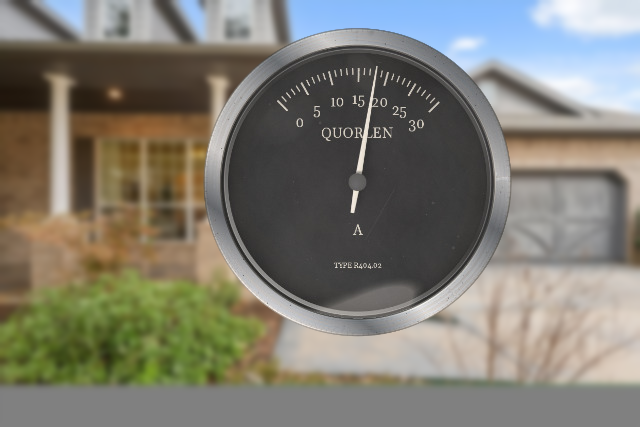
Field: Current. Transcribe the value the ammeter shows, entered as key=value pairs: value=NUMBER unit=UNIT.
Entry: value=18 unit=A
